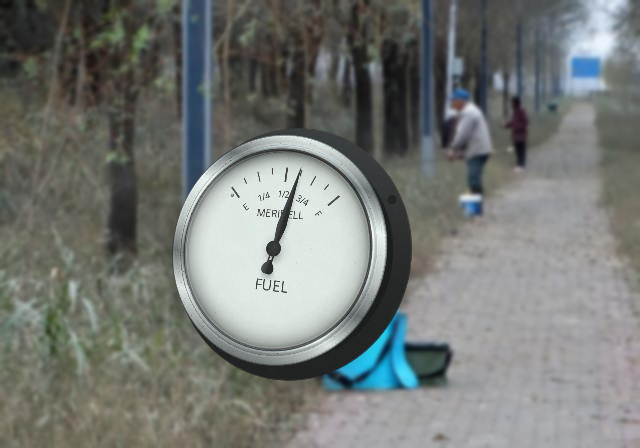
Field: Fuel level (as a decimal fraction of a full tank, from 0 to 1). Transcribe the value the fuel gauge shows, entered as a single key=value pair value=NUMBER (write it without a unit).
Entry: value=0.625
